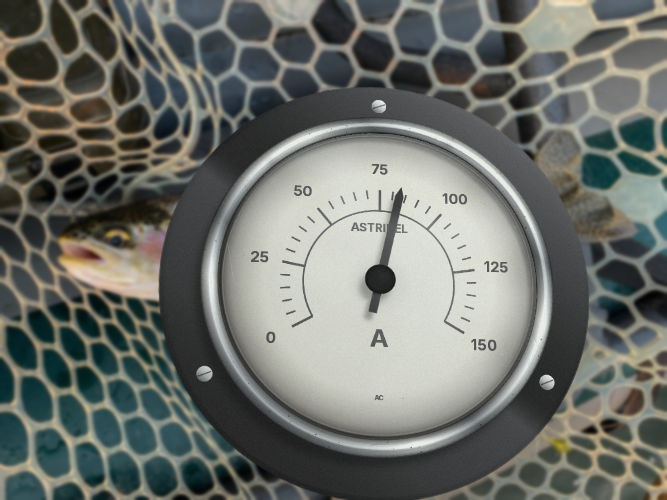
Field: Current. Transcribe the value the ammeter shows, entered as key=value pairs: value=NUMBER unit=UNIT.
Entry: value=82.5 unit=A
